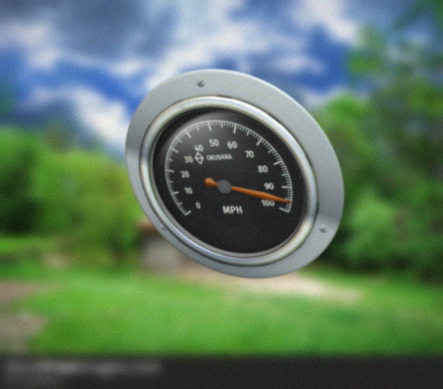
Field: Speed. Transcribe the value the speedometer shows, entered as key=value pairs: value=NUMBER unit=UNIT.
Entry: value=95 unit=mph
